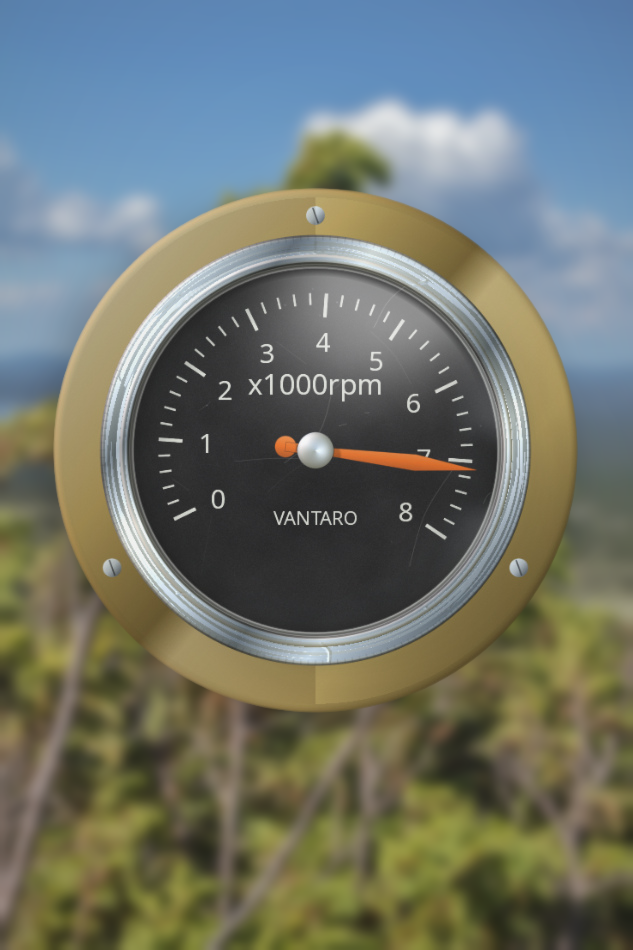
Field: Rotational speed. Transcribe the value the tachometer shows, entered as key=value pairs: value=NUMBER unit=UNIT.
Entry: value=7100 unit=rpm
